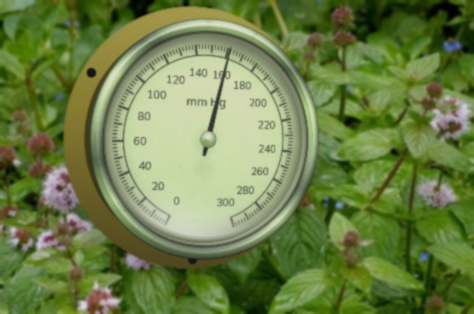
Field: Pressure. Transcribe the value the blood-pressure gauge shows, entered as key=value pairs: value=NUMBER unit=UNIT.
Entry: value=160 unit=mmHg
